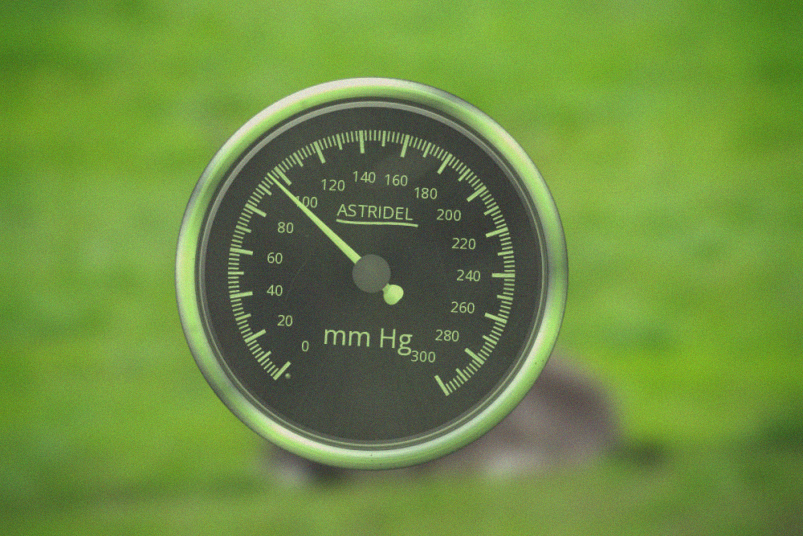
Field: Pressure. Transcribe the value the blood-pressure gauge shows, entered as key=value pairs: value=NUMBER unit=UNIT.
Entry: value=96 unit=mmHg
